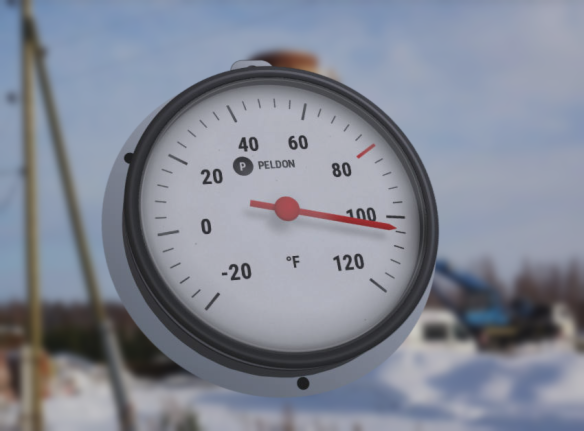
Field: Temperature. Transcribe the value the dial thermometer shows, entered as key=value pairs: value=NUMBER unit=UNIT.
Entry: value=104 unit=°F
